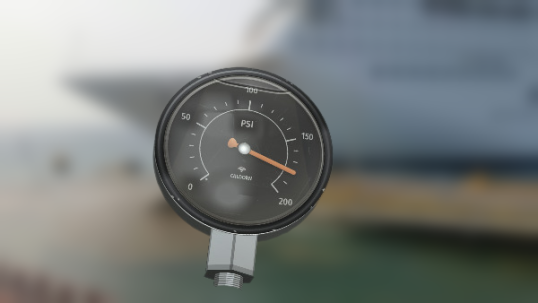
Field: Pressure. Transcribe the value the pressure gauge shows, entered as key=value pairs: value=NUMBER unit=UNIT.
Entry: value=180 unit=psi
